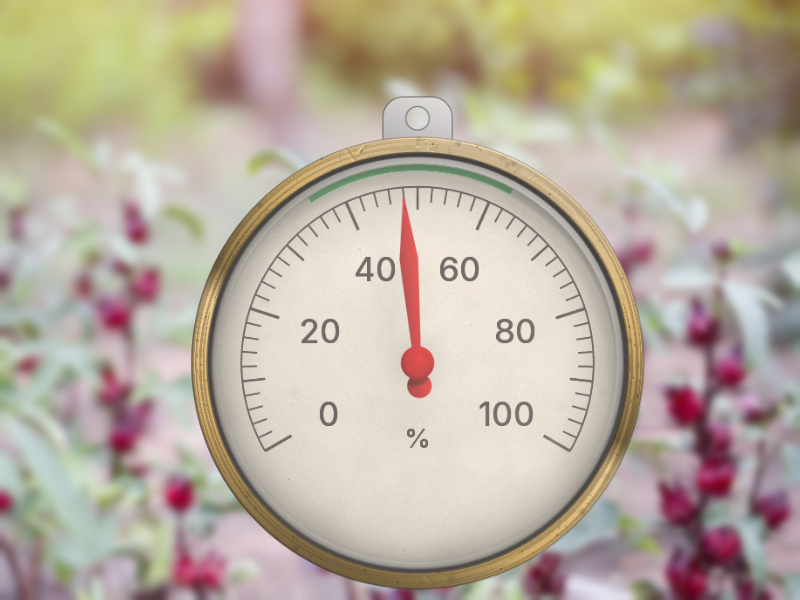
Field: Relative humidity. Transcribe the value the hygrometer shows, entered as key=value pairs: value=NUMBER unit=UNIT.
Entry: value=48 unit=%
